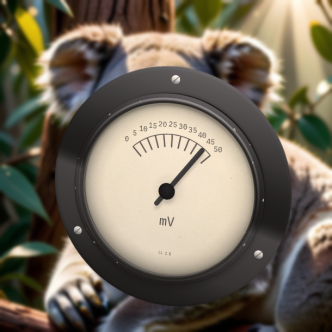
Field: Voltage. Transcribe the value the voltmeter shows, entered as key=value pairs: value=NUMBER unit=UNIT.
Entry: value=45 unit=mV
